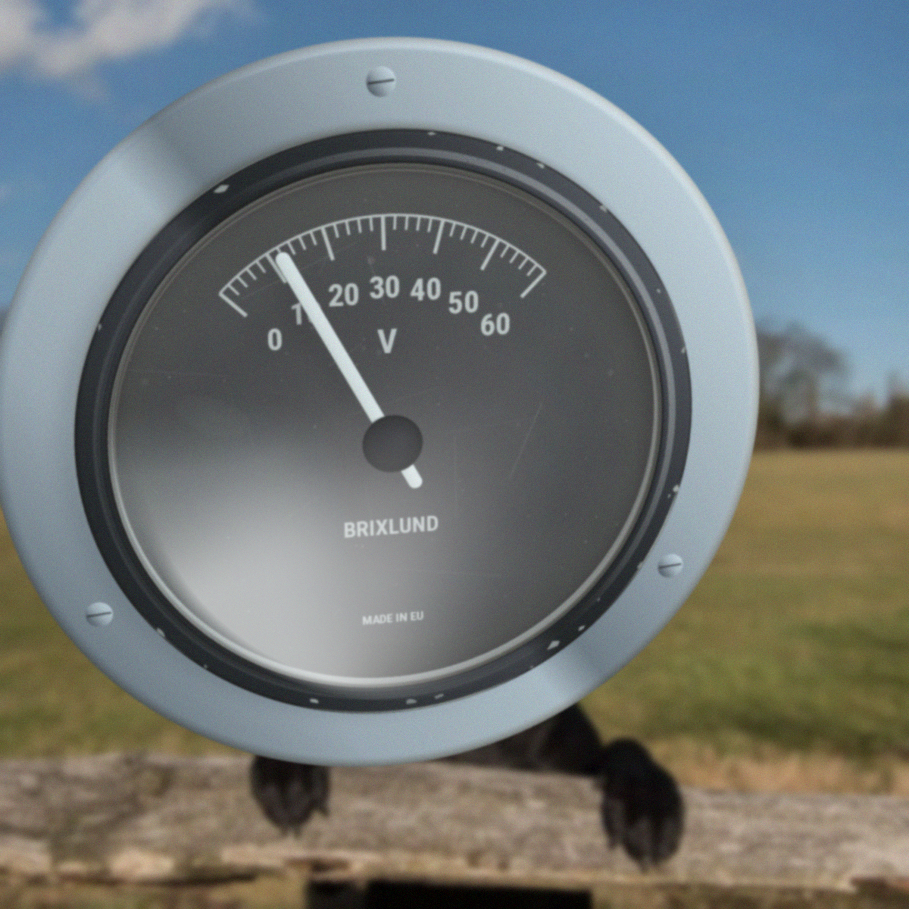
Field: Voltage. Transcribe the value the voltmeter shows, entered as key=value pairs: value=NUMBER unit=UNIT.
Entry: value=12 unit=V
